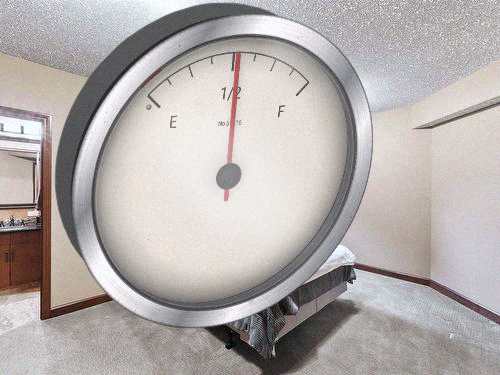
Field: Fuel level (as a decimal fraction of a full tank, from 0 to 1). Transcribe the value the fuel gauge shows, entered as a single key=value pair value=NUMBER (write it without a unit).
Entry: value=0.5
